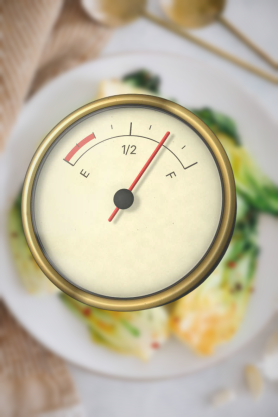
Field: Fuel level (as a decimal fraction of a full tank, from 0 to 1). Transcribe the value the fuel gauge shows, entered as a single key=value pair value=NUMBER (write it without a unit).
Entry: value=0.75
